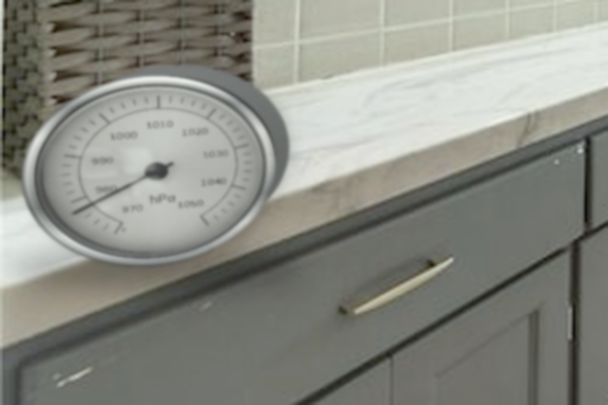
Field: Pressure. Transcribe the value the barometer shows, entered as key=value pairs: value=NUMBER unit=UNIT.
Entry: value=978 unit=hPa
